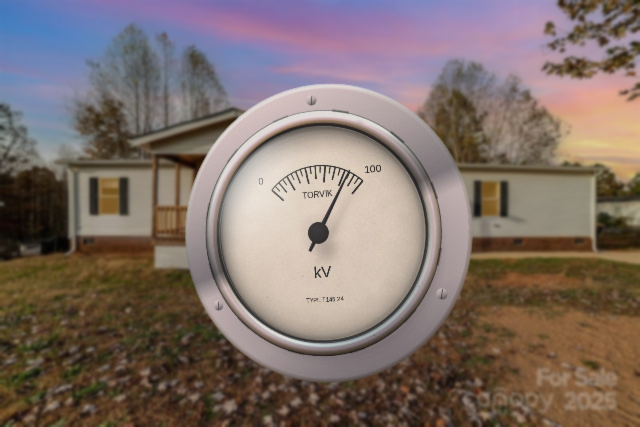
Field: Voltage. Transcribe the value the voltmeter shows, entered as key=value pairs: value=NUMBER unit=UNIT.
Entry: value=85 unit=kV
